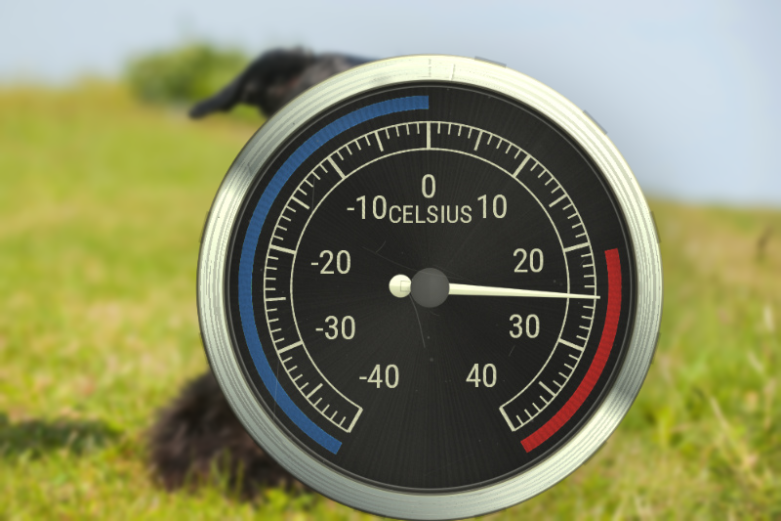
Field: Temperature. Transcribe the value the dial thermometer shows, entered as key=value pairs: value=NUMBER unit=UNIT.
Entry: value=25 unit=°C
